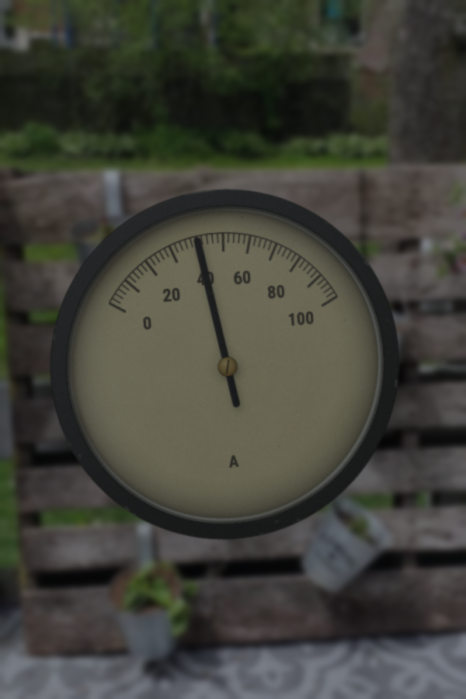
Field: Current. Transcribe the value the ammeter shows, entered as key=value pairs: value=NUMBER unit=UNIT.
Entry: value=40 unit=A
